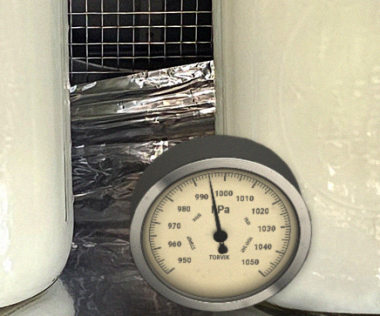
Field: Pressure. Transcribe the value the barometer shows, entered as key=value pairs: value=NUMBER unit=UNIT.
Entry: value=995 unit=hPa
